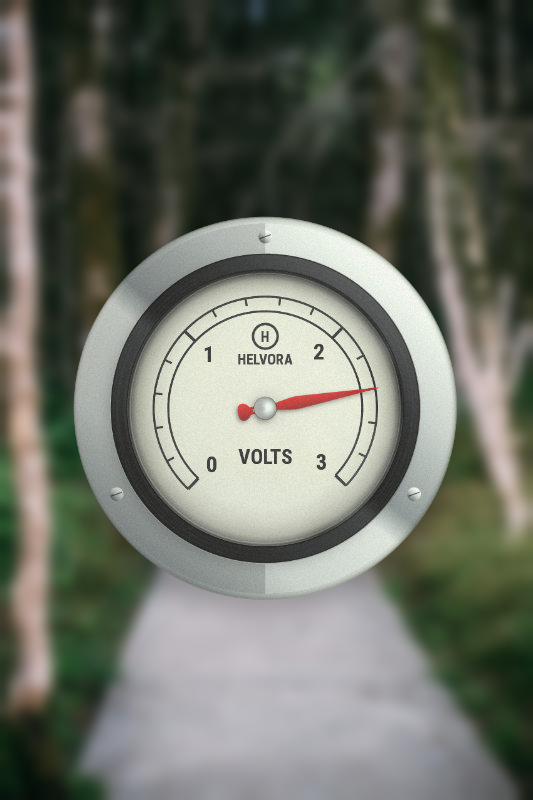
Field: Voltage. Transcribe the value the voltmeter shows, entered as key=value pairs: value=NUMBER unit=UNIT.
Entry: value=2.4 unit=V
